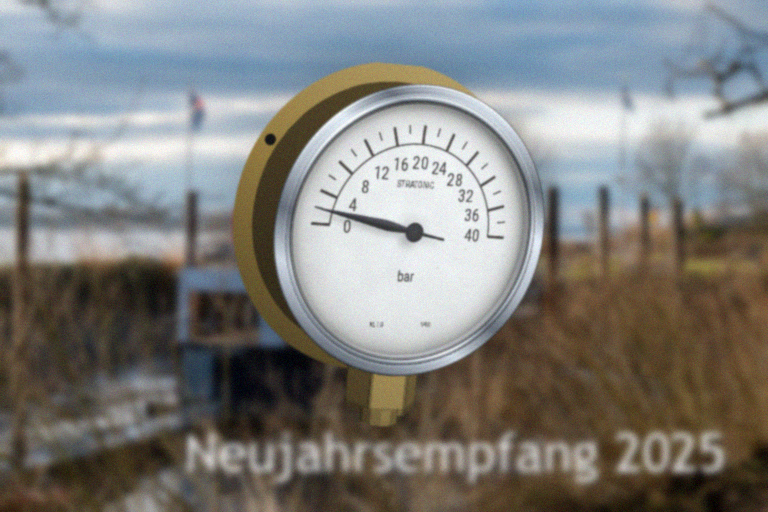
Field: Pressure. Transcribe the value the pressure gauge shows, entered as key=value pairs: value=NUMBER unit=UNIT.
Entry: value=2 unit=bar
